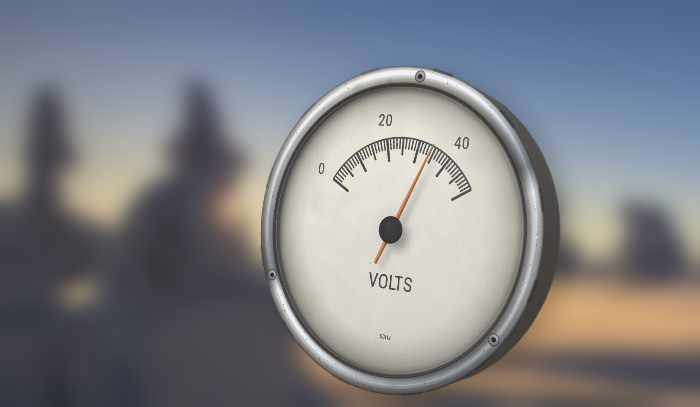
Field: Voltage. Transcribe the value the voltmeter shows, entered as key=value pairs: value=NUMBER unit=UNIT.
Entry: value=35 unit=V
